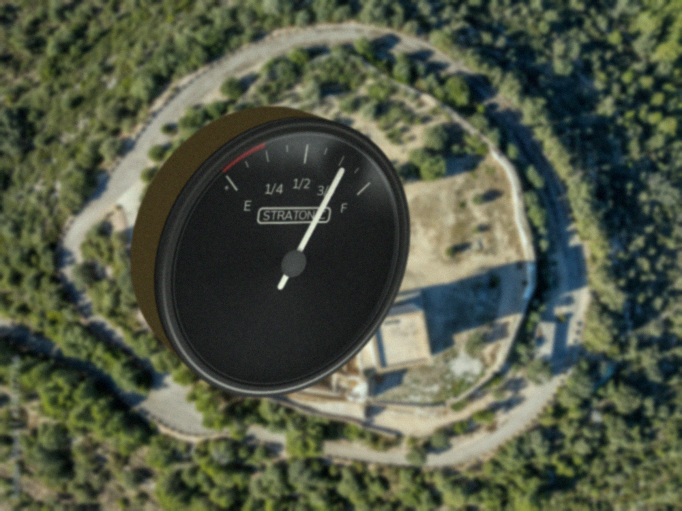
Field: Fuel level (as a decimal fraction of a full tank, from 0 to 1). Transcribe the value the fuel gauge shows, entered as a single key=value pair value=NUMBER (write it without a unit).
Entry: value=0.75
